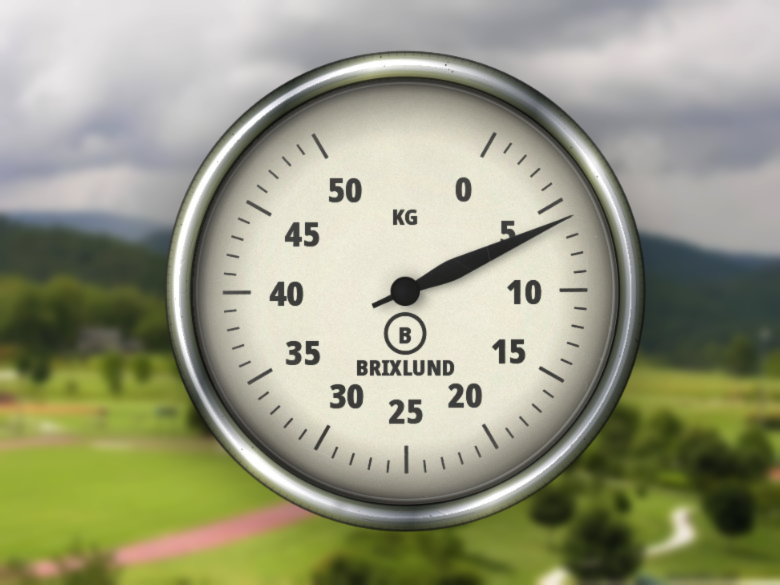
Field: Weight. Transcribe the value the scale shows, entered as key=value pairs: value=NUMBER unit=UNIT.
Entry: value=6 unit=kg
